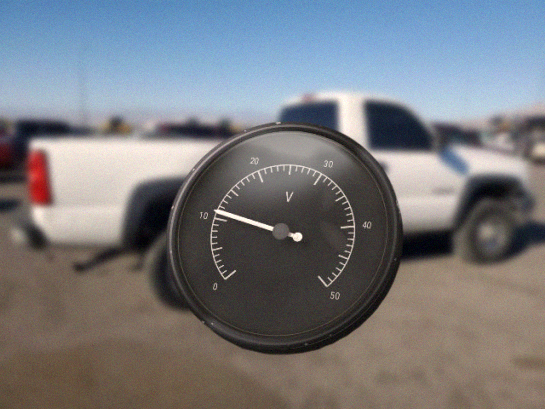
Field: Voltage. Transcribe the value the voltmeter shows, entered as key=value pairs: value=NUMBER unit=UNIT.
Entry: value=11 unit=V
